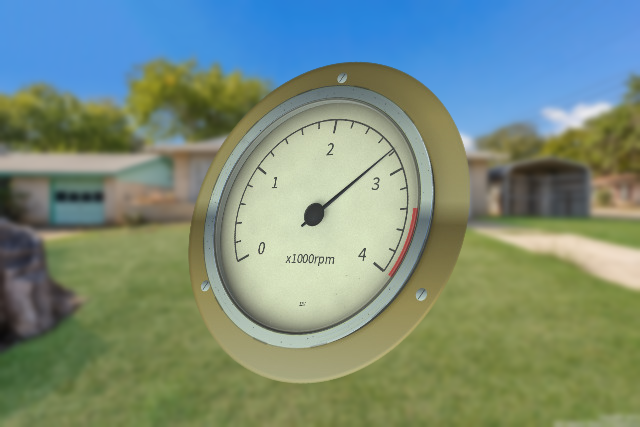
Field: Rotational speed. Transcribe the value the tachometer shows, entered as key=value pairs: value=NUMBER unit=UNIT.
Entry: value=2800 unit=rpm
